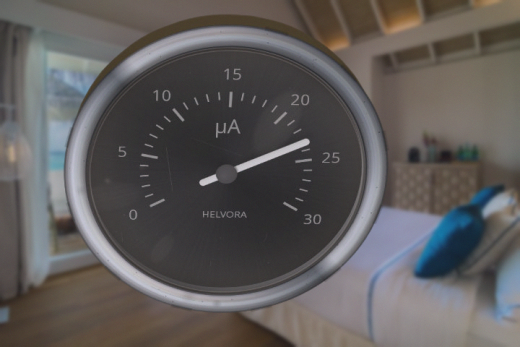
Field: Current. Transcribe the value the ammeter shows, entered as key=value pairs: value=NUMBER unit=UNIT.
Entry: value=23 unit=µA
